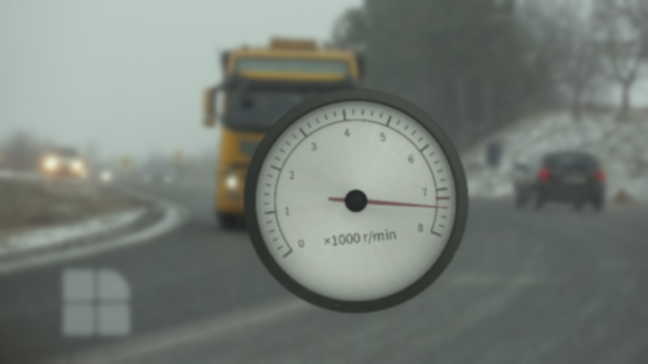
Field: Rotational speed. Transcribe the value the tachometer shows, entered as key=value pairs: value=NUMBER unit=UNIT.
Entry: value=7400 unit=rpm
